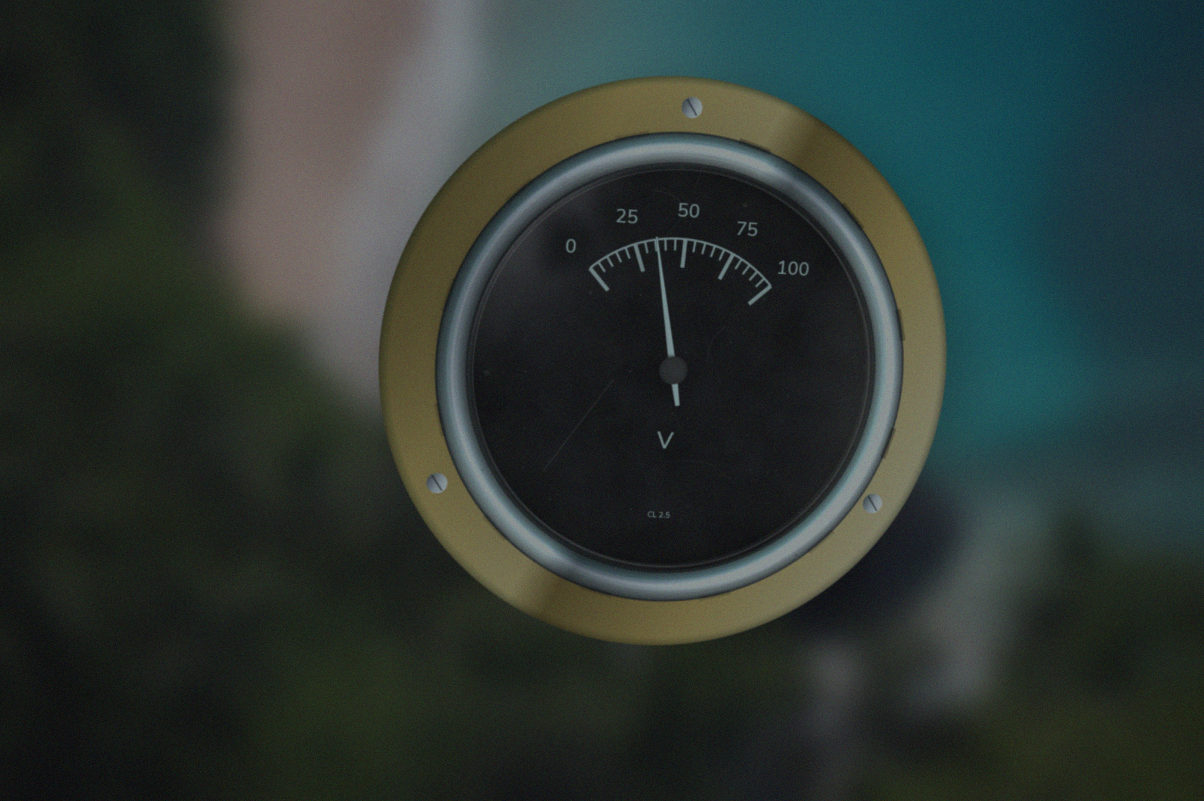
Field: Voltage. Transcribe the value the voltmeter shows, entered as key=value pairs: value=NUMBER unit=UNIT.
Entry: value=35 unit=V
